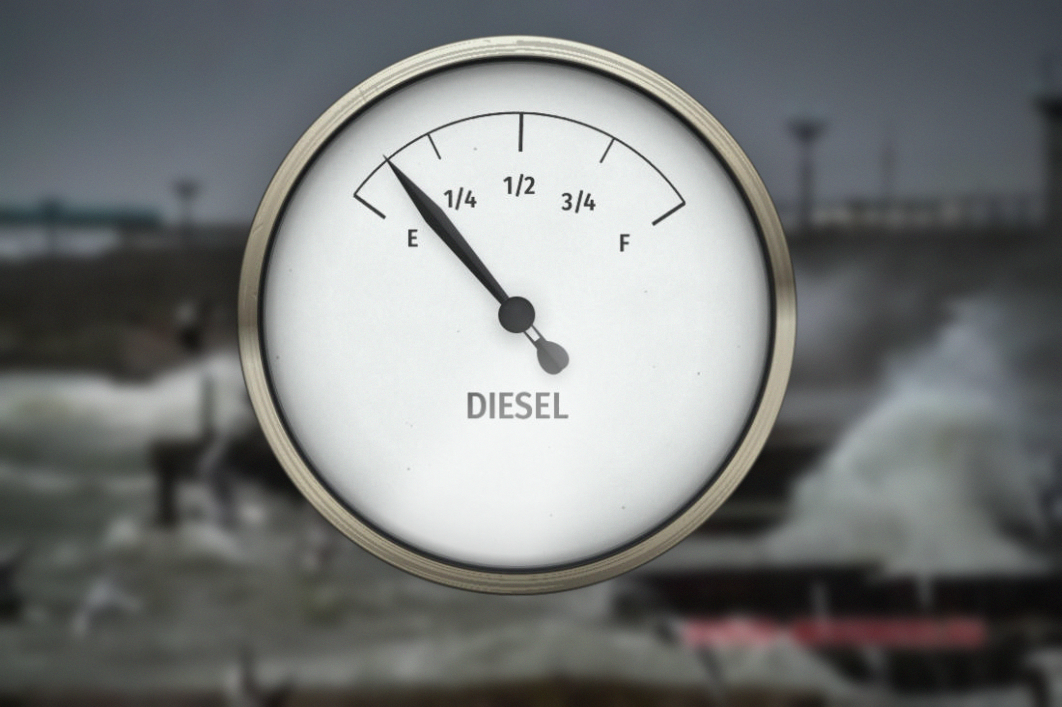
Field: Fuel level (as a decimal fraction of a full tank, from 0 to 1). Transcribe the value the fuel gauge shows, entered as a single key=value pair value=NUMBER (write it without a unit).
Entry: value=0.125
